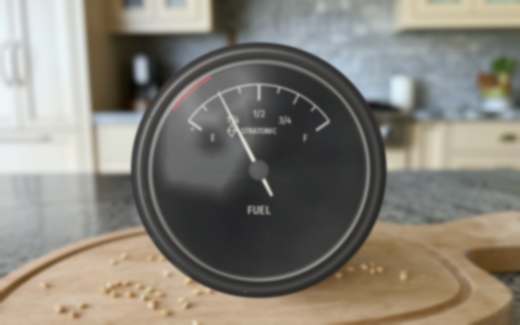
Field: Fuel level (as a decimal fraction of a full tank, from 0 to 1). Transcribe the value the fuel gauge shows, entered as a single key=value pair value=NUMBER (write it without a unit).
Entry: value=0.25
